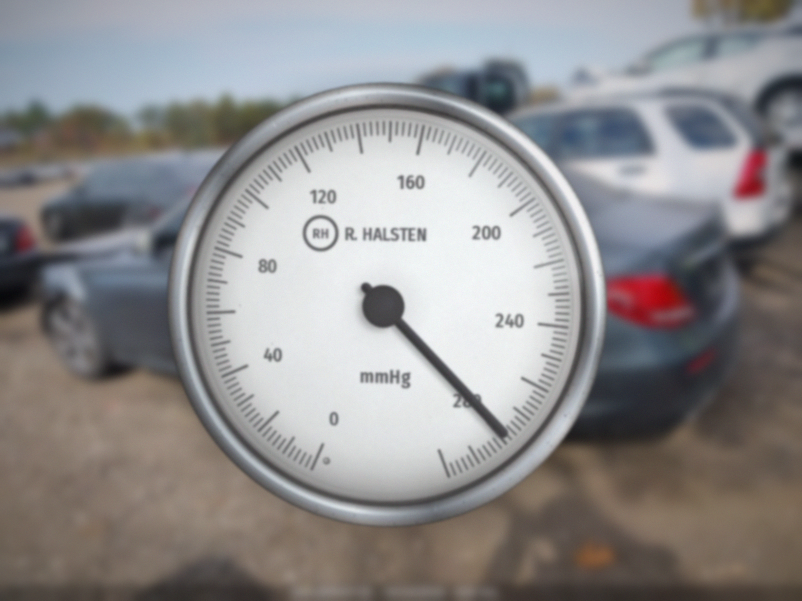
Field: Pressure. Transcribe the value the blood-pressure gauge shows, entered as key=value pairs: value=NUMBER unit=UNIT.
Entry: value=278 unit=mmHg
